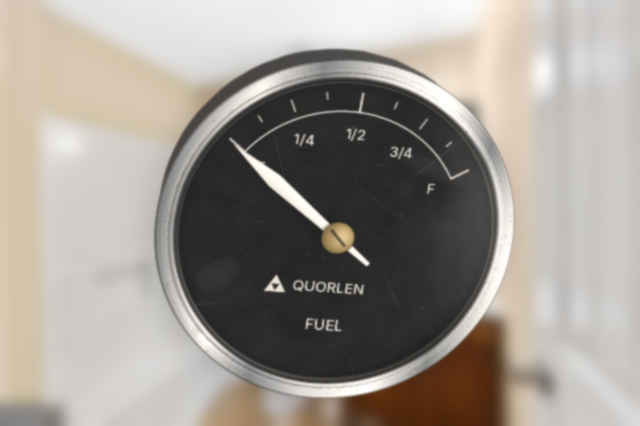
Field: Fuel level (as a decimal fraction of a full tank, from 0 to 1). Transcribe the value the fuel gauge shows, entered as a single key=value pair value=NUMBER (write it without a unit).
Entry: value=0
